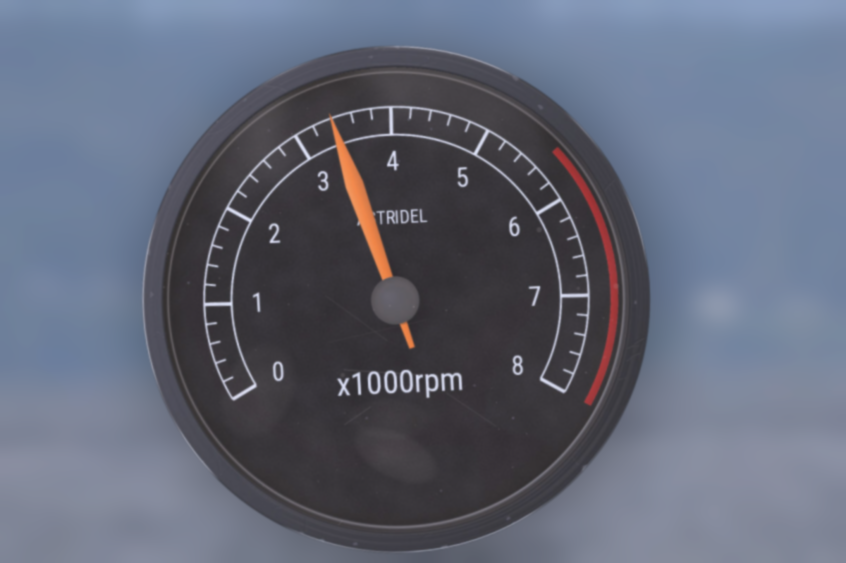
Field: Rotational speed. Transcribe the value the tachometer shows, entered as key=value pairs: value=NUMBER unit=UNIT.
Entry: value=3400 unit=rpm
